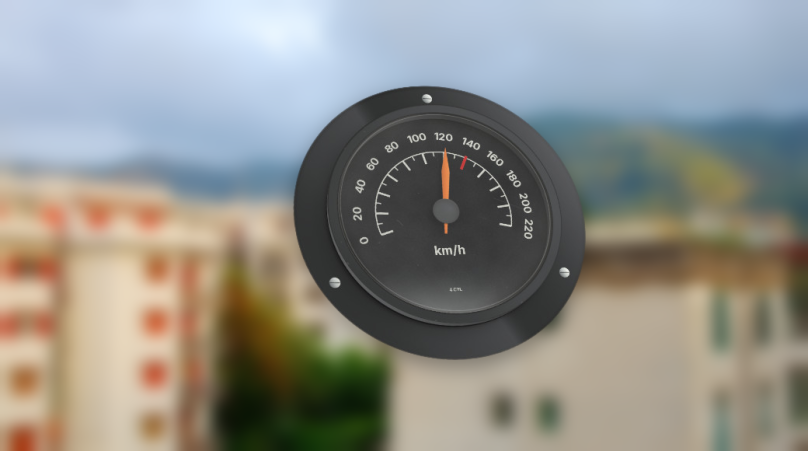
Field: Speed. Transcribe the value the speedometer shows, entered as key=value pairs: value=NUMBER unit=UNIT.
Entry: value=120 unit=km/h
